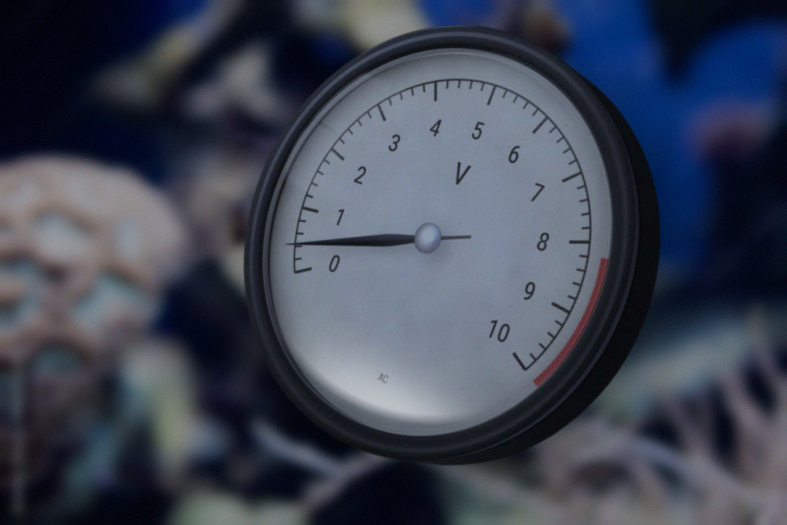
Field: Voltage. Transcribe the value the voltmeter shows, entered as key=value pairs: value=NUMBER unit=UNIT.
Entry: value=0.4 unit=V
